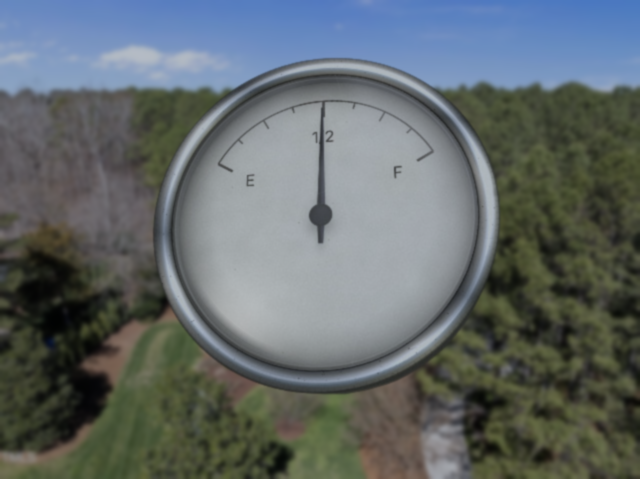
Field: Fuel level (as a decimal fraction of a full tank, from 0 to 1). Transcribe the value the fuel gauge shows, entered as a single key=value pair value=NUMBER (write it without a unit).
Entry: value=0.5
